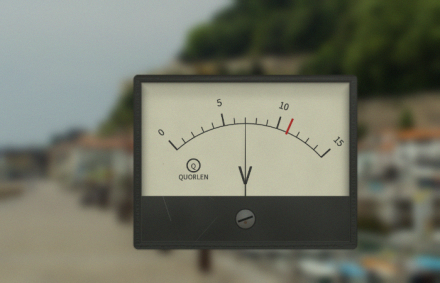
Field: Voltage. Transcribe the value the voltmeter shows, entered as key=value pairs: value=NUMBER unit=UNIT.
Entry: value=7 unit=V
